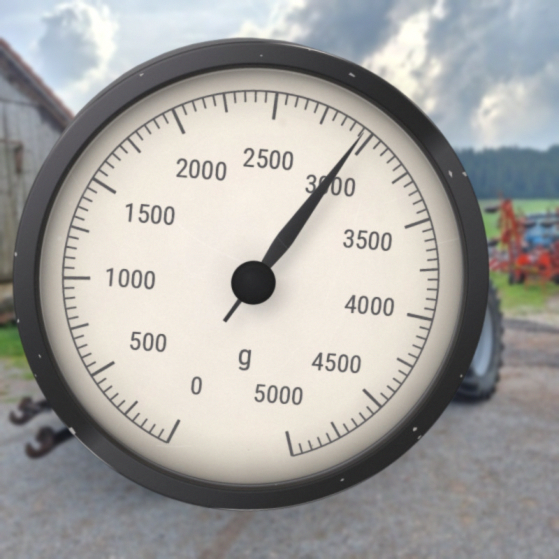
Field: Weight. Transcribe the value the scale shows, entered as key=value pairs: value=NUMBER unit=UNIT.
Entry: value=2950 unit=g
